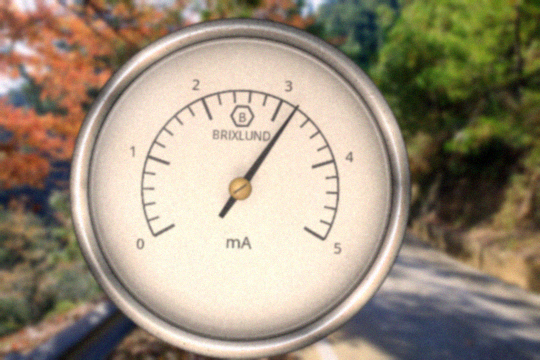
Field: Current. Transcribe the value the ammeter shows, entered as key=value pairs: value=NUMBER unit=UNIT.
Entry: value=3.2 unit=mA
